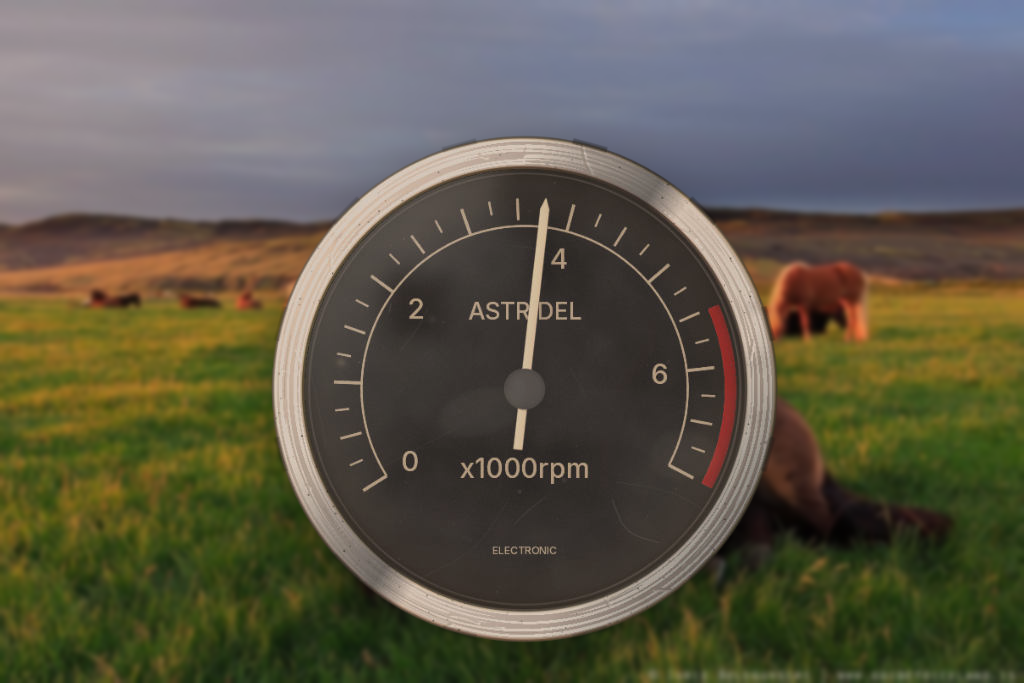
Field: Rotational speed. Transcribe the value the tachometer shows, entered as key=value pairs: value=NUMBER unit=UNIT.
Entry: value=3750 unit=rpm
